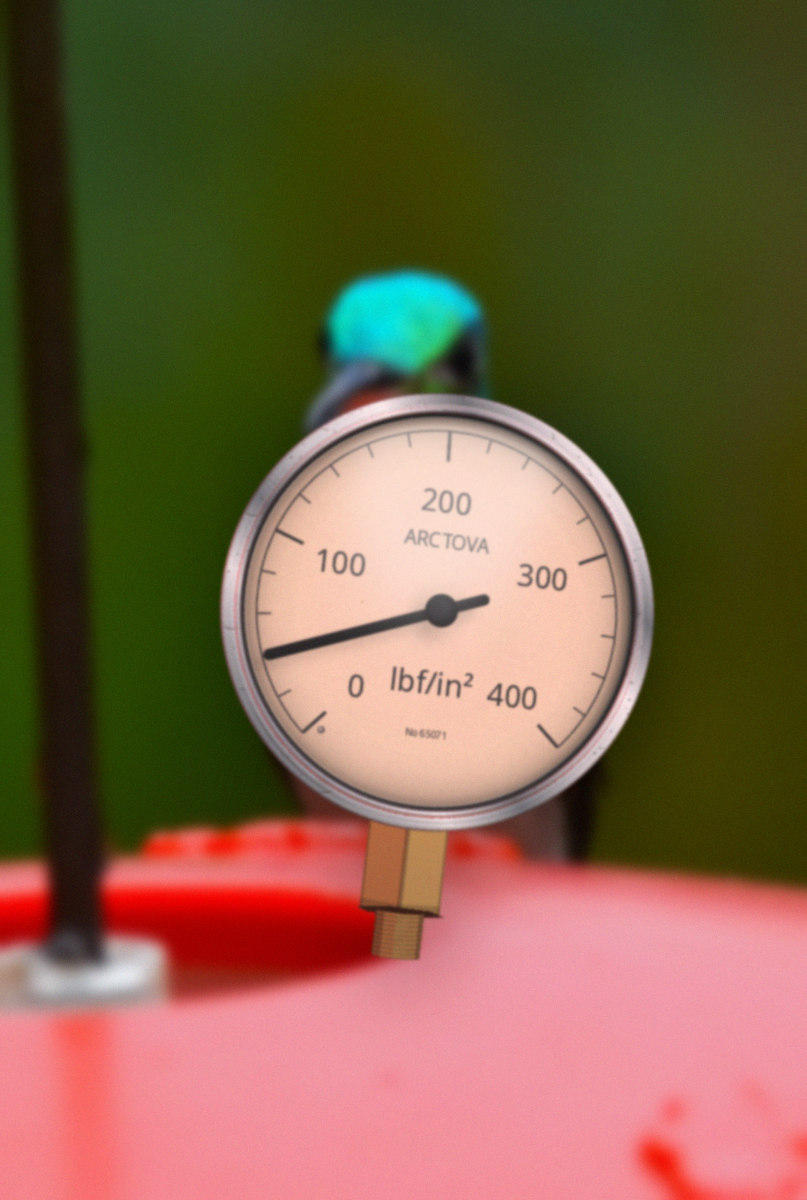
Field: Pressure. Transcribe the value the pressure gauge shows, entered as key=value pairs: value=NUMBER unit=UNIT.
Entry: value=40 unit=psi
